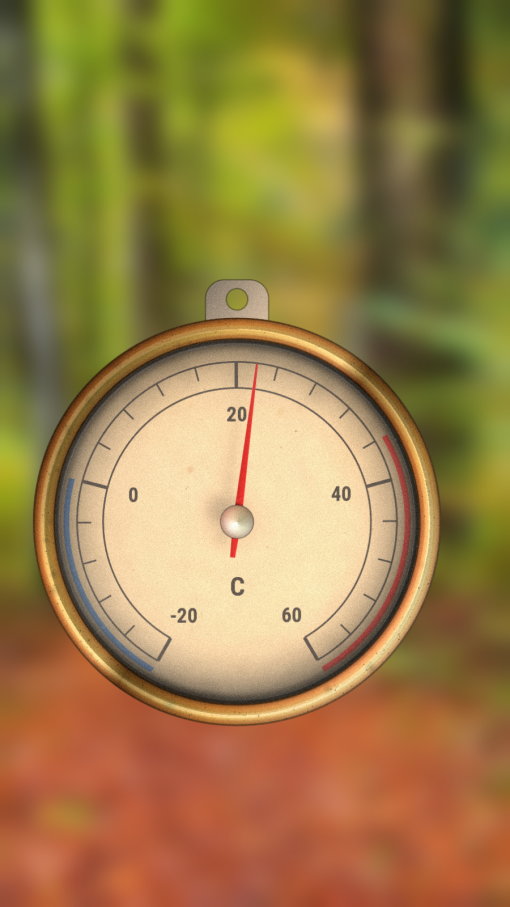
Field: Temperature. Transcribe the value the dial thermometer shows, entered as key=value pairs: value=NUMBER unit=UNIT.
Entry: value=22 unit=°C
